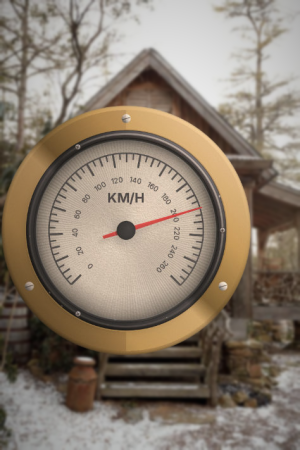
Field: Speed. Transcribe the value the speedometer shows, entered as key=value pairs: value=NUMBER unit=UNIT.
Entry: value=200 unit=km/h
